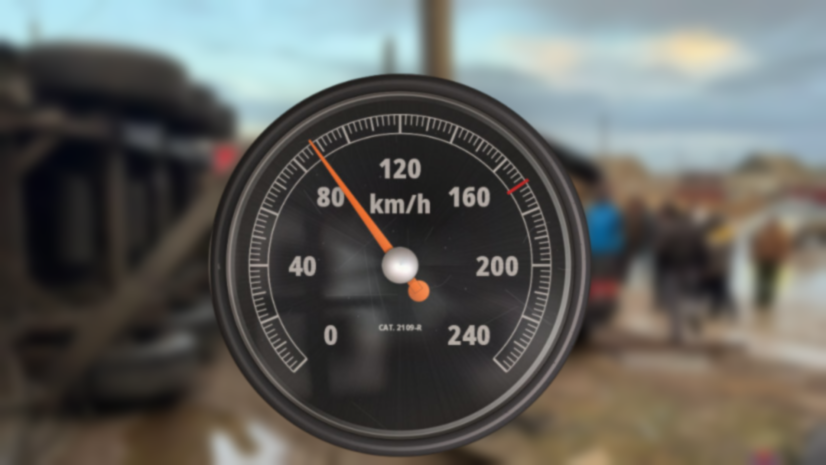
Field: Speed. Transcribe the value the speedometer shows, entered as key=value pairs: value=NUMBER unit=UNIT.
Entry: value=88 unit=km/h
